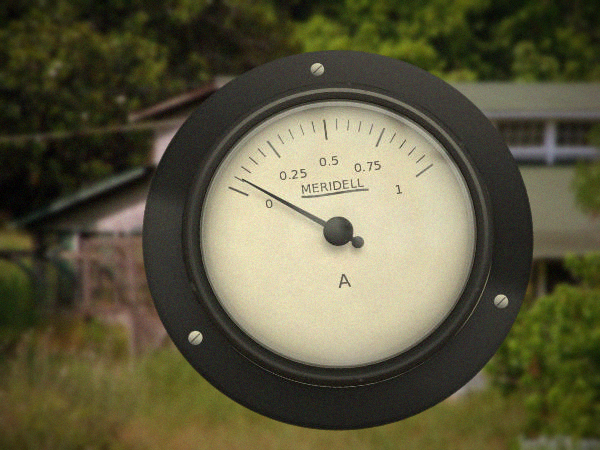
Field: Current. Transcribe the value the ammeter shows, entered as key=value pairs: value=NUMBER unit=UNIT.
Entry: value=0.05 unit=A
